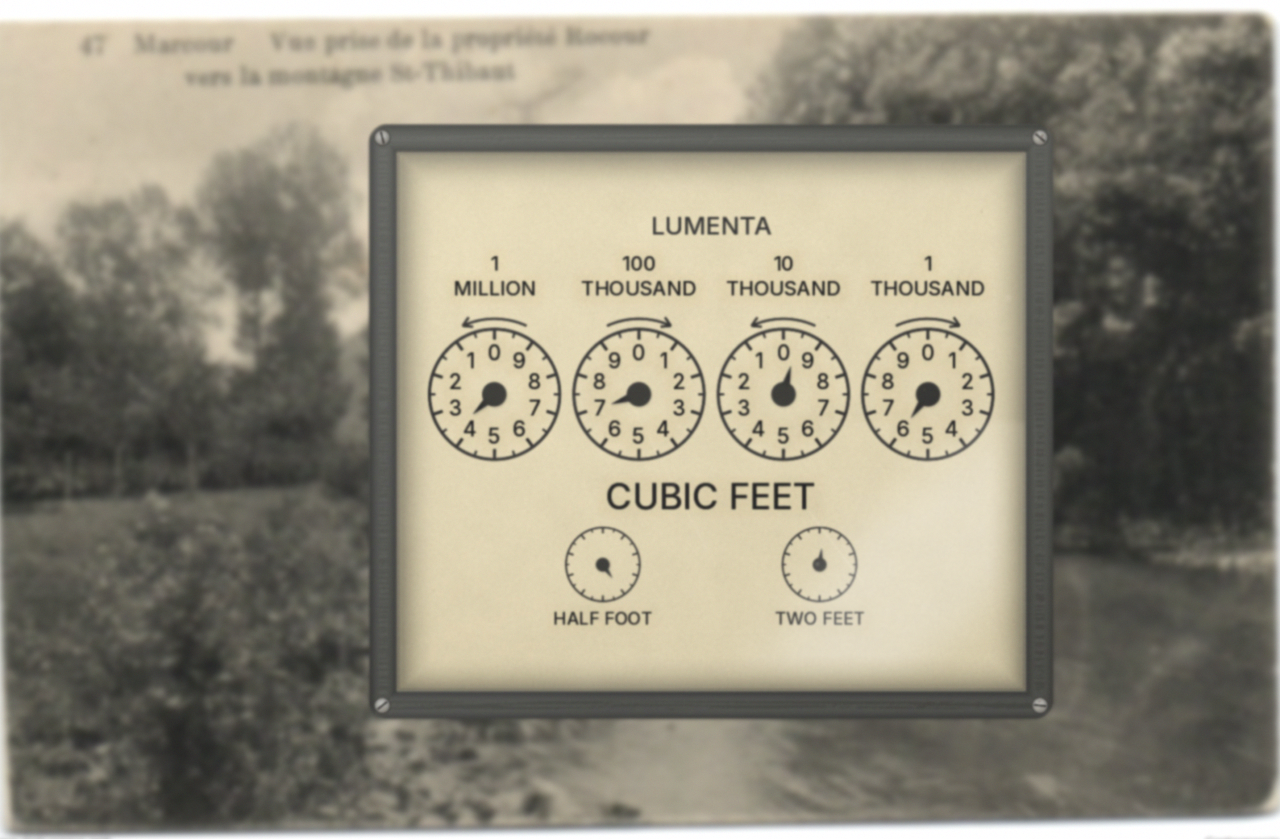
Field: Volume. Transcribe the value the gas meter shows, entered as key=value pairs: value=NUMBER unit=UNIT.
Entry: value=369600 unit=ft³
